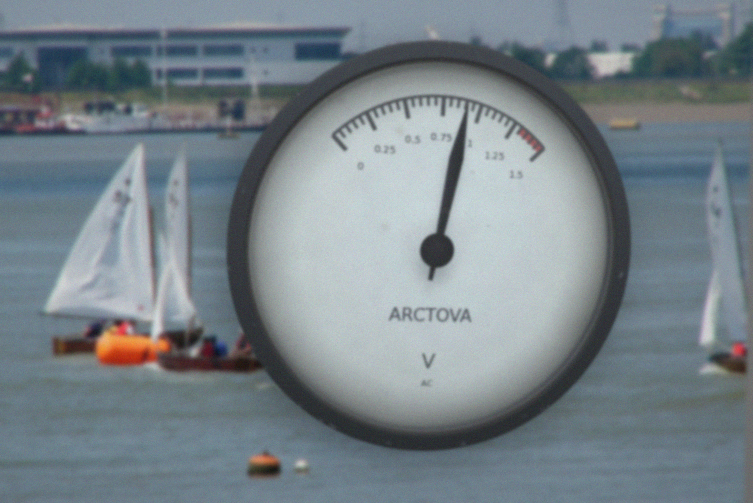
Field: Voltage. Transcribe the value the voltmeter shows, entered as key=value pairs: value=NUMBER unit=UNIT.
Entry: value=0.9 unit=V
